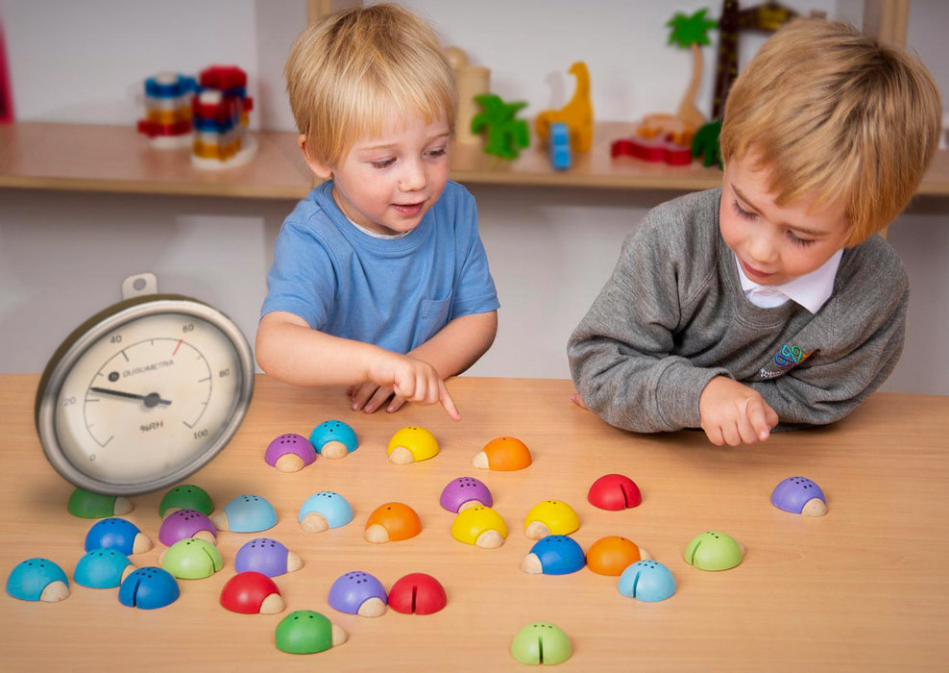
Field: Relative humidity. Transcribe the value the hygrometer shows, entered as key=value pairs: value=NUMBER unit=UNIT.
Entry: value=25 unit=%
